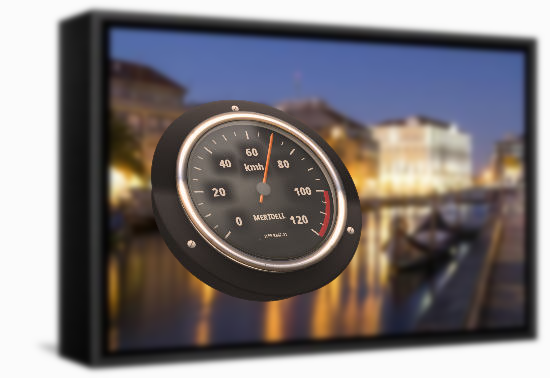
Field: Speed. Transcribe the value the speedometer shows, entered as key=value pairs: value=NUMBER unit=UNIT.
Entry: value=70 unit=km/h
